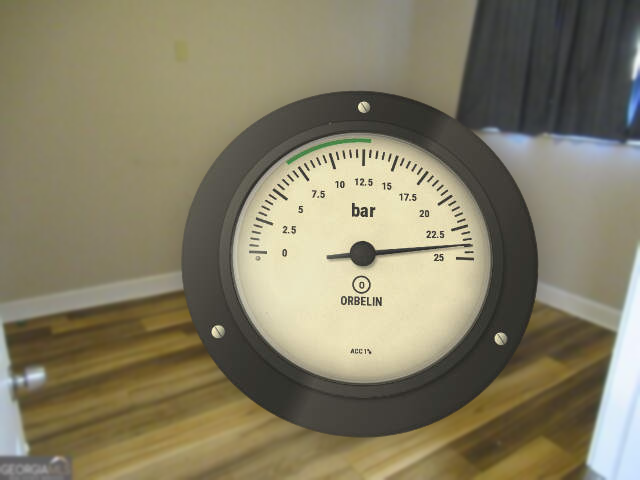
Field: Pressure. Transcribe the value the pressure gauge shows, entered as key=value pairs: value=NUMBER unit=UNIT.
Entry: value=24 unit=bar
